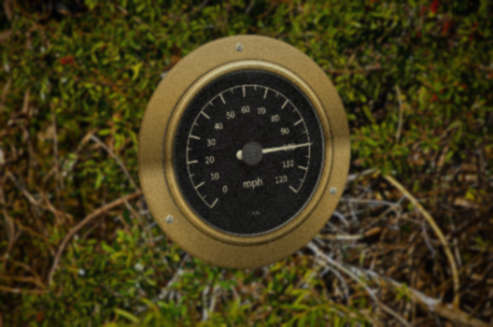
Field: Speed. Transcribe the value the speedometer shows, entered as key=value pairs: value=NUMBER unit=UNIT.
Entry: value=100 unit=mph
